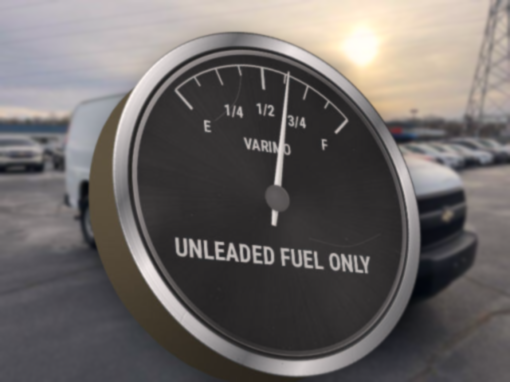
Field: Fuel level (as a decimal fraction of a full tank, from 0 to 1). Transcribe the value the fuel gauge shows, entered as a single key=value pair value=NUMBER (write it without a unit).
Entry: value=0.625
